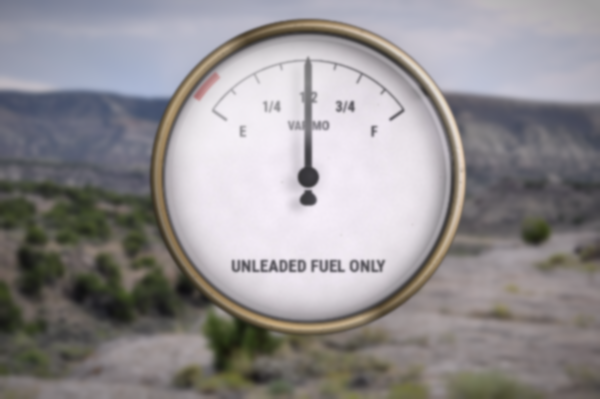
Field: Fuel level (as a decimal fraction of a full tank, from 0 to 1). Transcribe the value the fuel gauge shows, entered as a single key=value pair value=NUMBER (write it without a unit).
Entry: value=0.5
